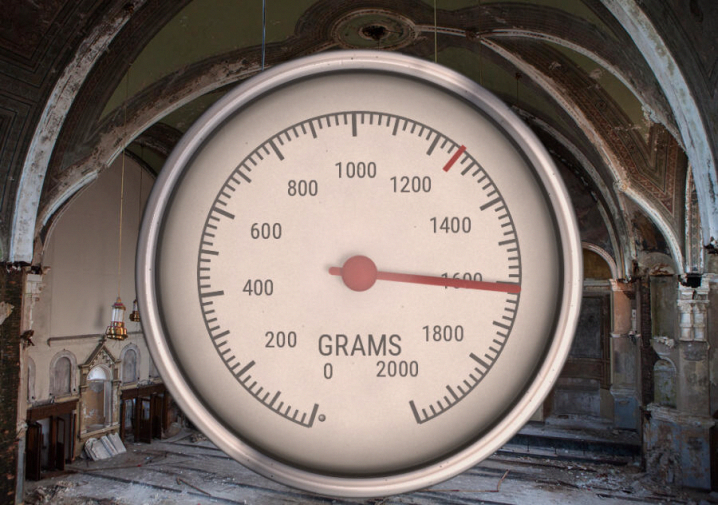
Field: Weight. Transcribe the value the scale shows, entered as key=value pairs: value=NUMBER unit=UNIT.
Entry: value=1610 unit=g
